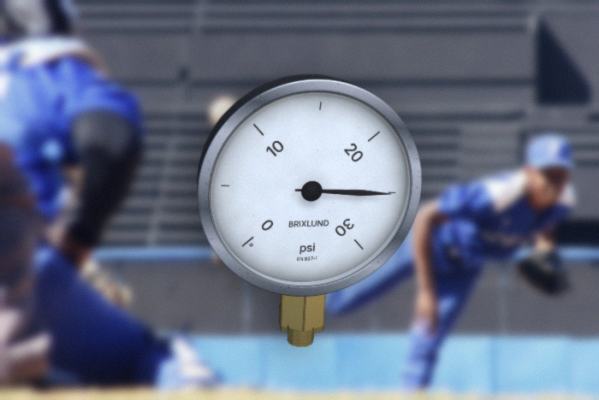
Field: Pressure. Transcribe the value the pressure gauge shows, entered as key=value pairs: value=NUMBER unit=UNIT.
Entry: value=25 unit=psi
